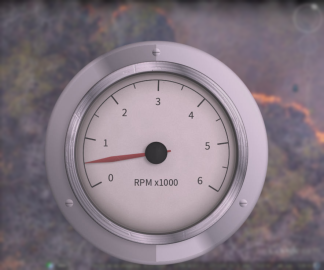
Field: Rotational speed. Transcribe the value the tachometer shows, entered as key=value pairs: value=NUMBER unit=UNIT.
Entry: value=500 unit=rpm
